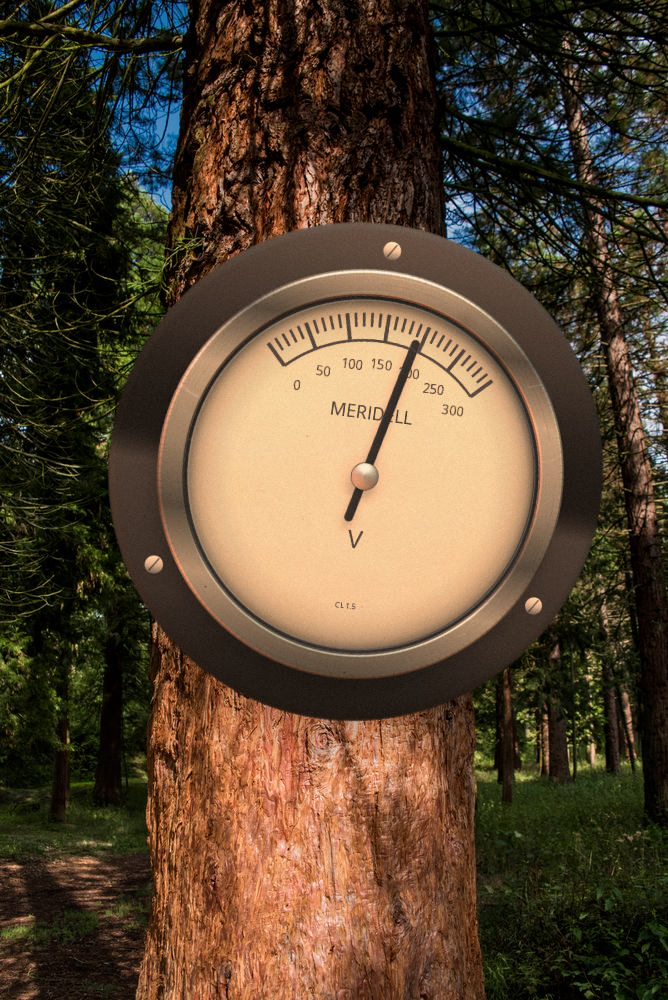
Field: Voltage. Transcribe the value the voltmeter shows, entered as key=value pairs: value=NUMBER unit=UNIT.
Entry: value=190 unit=V
